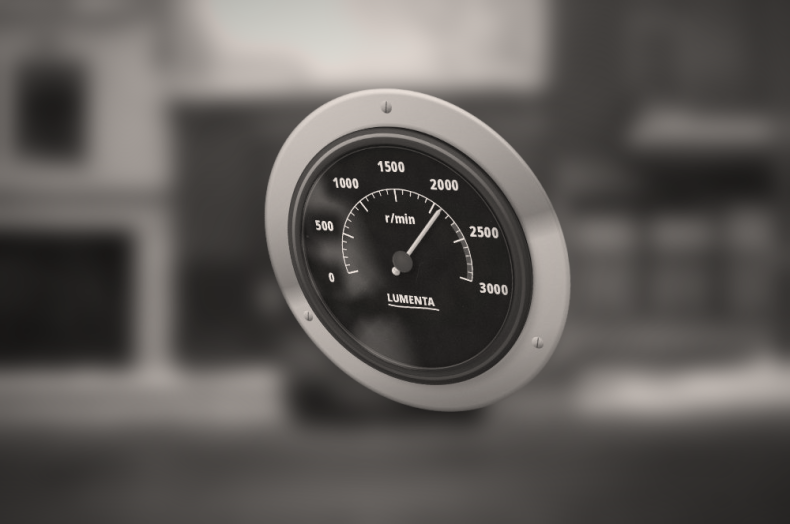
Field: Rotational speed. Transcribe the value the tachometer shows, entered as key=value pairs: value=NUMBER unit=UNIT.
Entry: value=2100 unit=rpm
